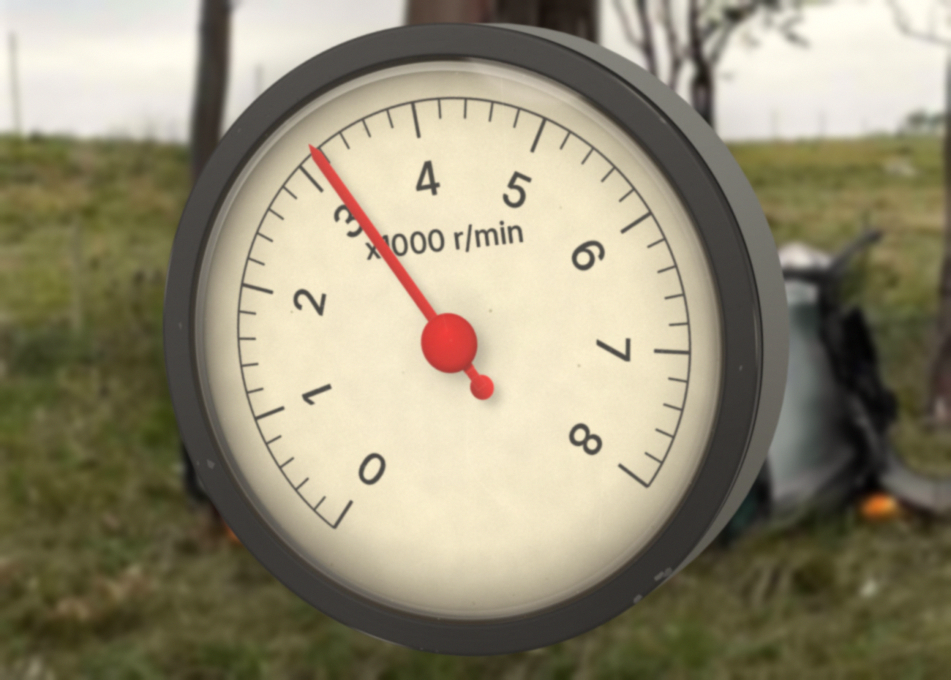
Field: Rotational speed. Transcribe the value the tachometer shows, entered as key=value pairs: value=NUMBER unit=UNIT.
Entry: value=3200 unit=rpm
